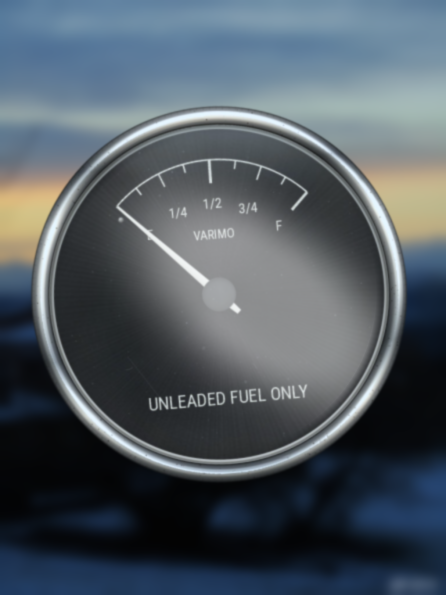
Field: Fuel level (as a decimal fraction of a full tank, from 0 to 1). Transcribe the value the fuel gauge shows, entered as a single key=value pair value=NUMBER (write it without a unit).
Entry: value=0
